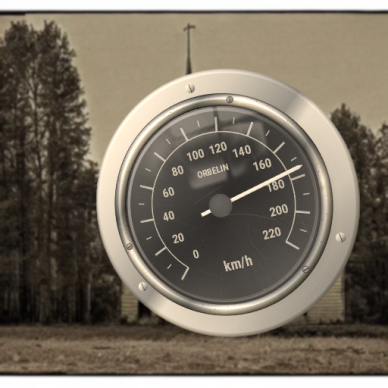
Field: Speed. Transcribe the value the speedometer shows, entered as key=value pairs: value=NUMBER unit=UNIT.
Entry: value=175 unit=km/h
